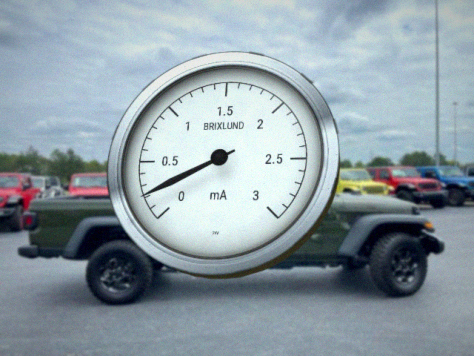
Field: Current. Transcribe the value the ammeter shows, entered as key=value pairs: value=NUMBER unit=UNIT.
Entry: value=0.2 unit=mA
